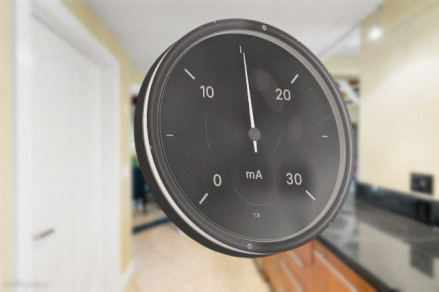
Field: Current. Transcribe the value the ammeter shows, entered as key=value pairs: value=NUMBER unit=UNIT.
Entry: value=15 unit=mA
